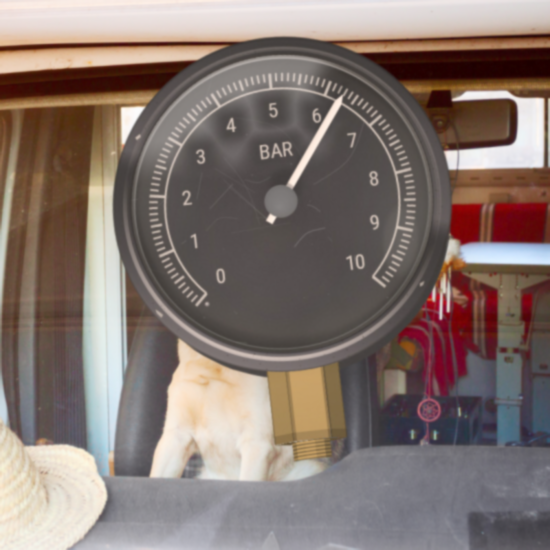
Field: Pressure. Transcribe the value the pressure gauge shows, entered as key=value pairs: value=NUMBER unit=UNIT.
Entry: value=6.3 unit=bar
